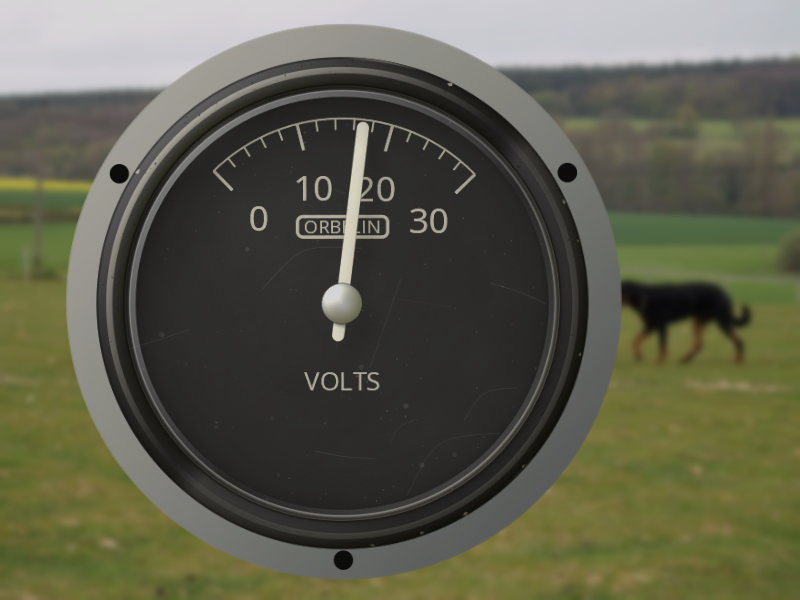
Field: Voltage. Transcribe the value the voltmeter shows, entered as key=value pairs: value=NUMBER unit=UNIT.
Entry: value=17 unit=V
